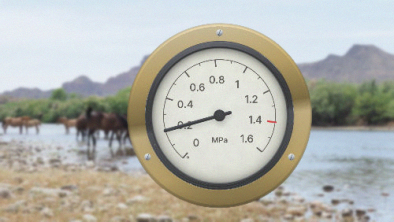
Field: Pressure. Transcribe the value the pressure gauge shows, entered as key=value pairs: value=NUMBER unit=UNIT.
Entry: value=0.2 unit=MPa
